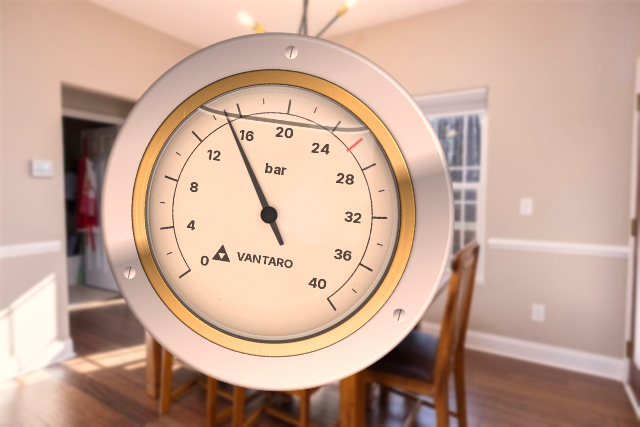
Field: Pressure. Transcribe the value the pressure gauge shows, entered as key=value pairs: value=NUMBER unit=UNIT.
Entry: value=15 unit=bar
